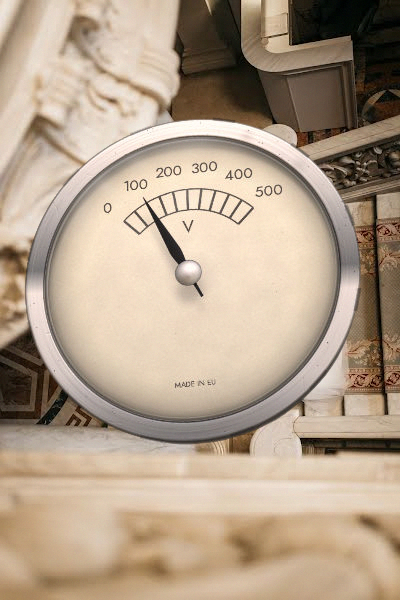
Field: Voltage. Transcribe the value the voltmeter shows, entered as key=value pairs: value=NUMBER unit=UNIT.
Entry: value=100 unit=V
